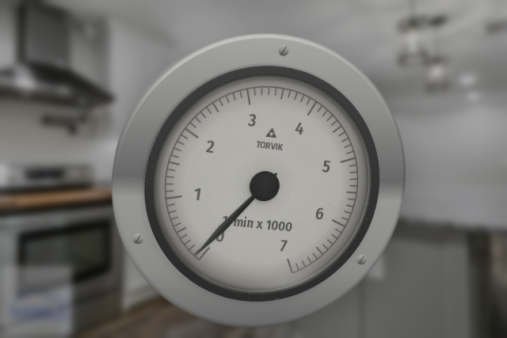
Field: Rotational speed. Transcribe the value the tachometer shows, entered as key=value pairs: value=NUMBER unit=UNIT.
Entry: value=100 unit=rpm
